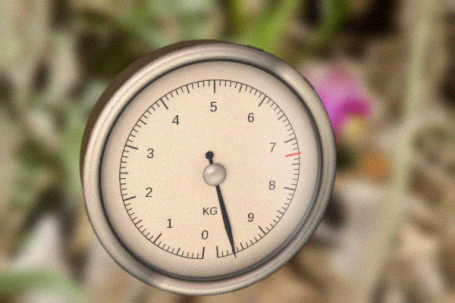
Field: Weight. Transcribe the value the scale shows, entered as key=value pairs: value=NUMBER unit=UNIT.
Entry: value=9.7 unit=kg
